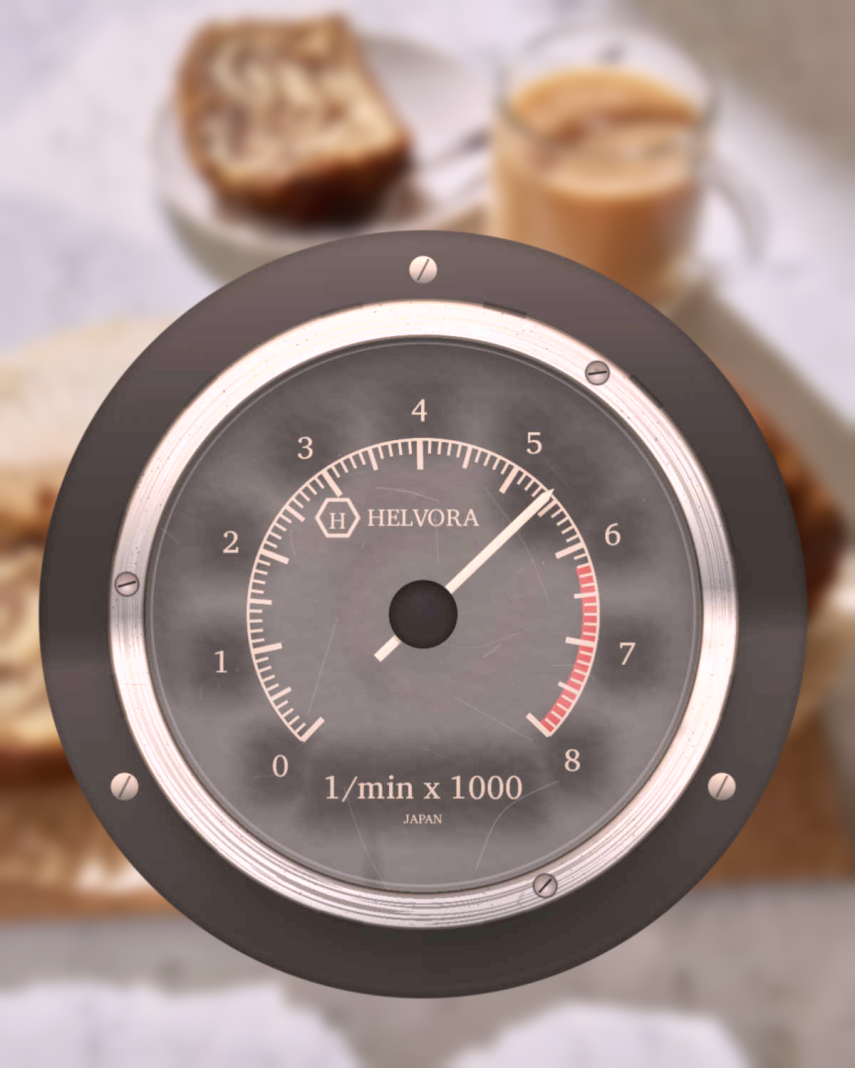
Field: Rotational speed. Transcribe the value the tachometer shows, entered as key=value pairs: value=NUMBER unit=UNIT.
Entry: value=5400 unit=rpm
